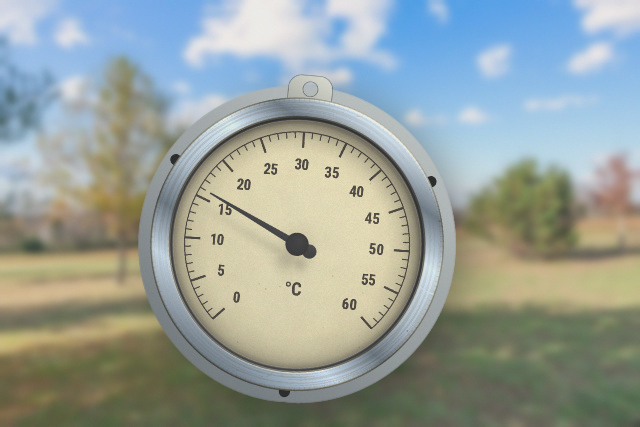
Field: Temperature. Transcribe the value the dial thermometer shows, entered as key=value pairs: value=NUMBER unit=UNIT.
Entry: value=16 unit=°C
